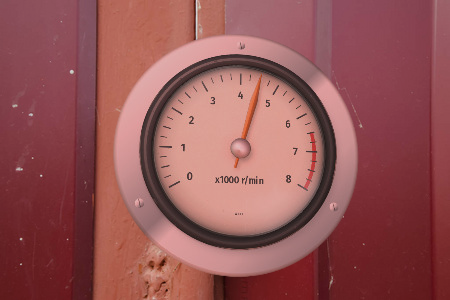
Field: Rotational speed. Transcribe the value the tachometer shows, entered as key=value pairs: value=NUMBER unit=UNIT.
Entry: value=4500 unit=rpm
